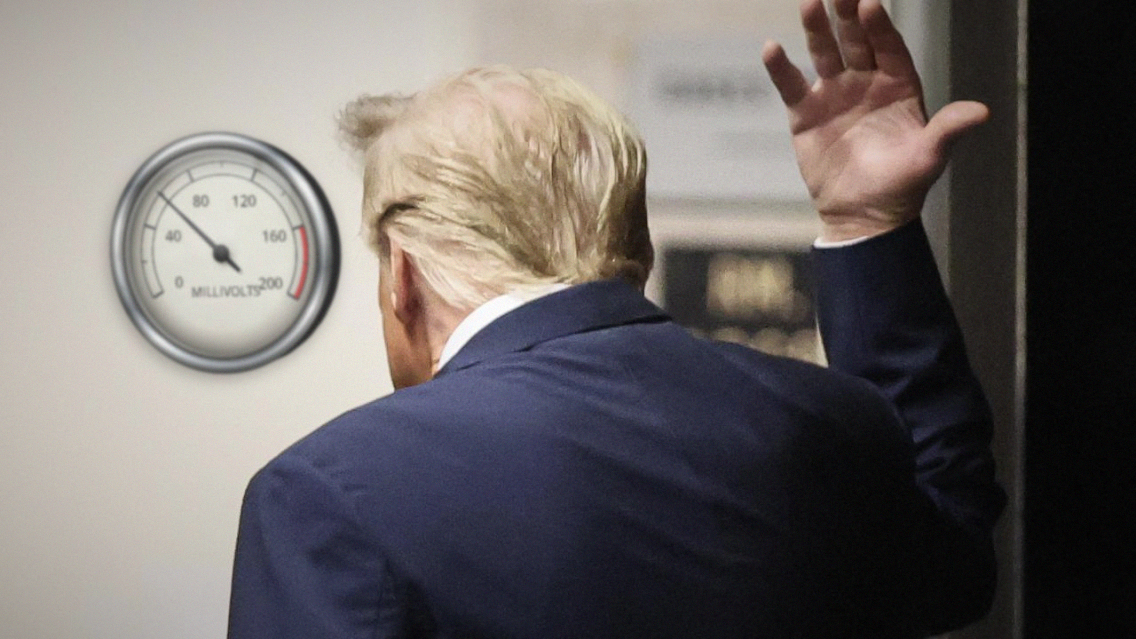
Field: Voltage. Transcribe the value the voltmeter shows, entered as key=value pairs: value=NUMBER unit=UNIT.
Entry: value=60 unit=mV
